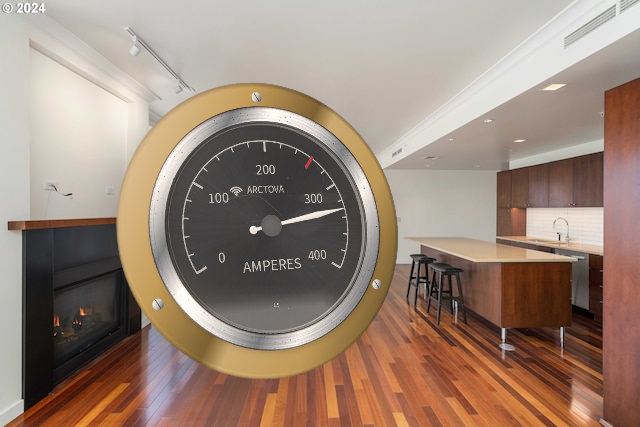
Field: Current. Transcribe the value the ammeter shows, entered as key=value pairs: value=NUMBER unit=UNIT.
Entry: value=330 unit=A
